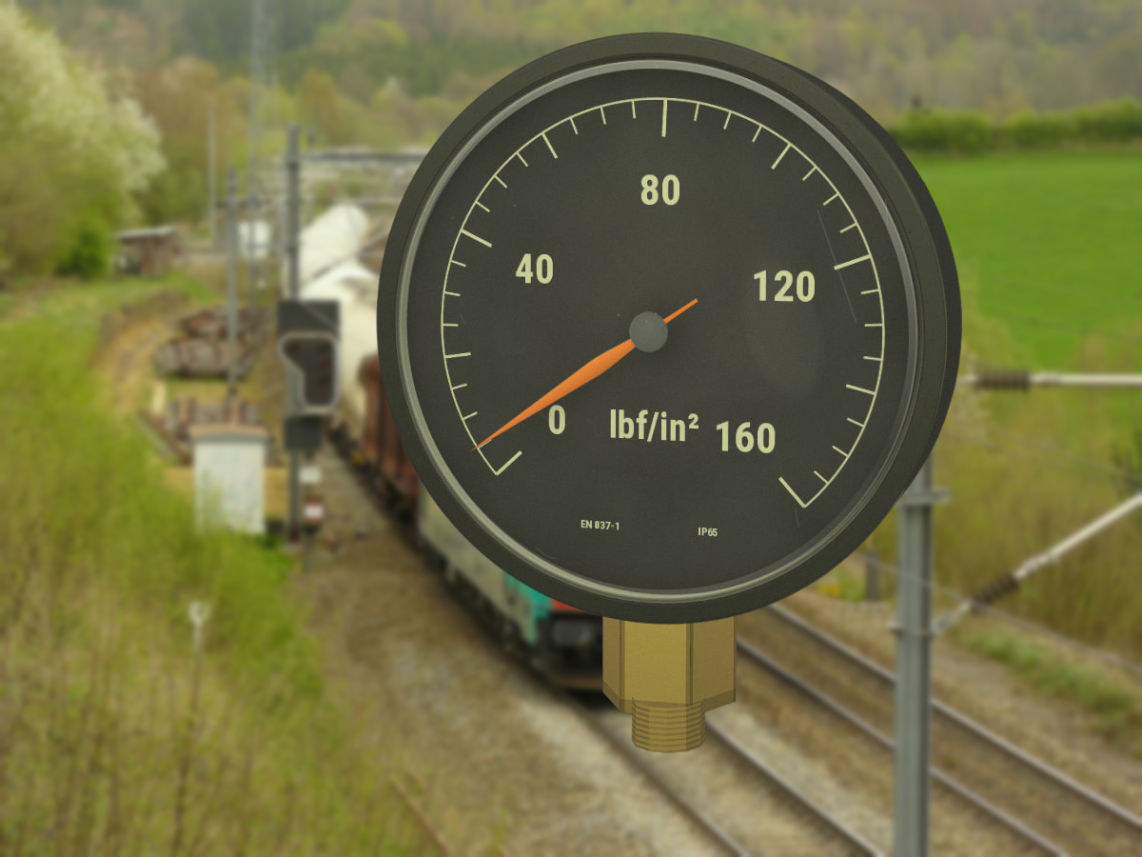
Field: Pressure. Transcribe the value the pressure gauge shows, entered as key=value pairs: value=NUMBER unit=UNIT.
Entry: value=5 unit=psi
